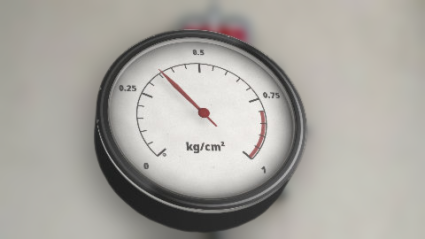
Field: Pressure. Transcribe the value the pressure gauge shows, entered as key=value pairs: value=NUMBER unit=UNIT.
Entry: value=0.35 unit=kg/cm²
